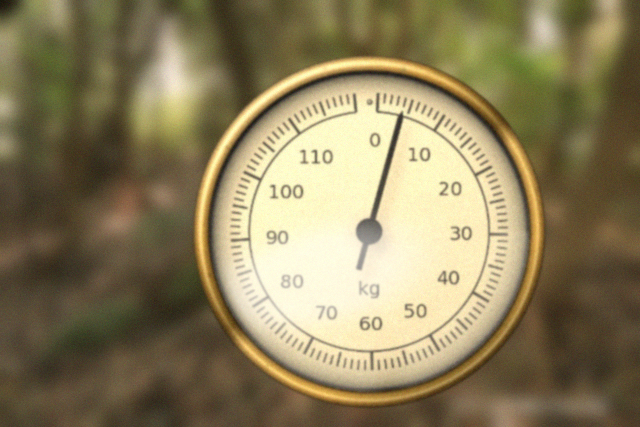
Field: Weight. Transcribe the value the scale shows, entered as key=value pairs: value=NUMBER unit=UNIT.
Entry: value=4 unit=kg
